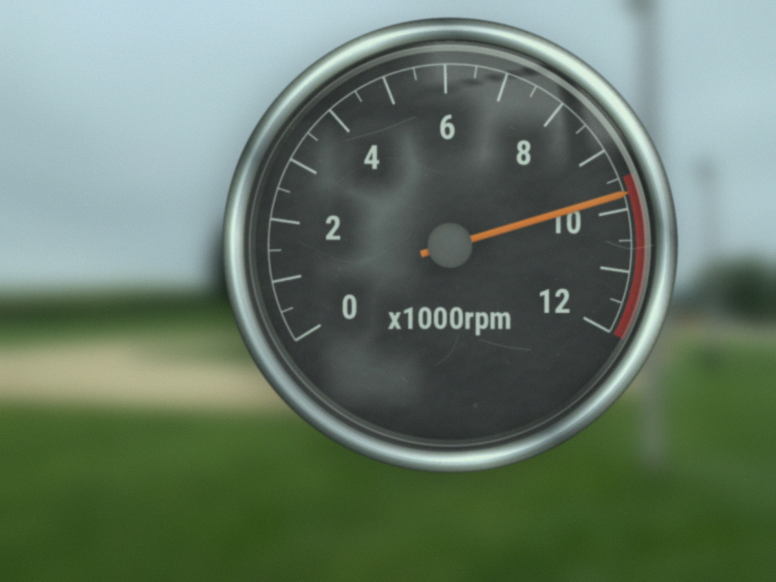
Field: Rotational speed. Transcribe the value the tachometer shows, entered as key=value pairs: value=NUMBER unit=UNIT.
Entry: value=9750 unit=rpm
